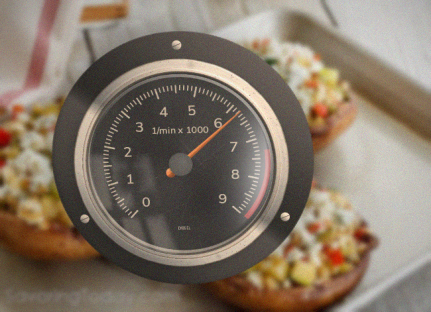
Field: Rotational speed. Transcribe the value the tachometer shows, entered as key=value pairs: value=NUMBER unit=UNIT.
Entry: value=6200 unit=rpm
